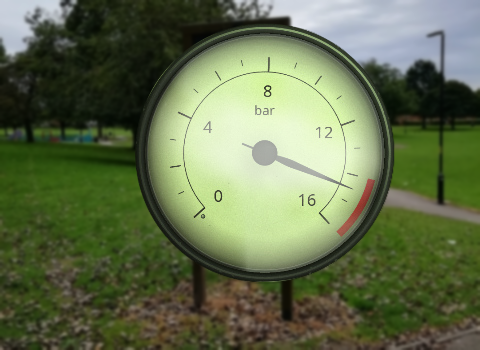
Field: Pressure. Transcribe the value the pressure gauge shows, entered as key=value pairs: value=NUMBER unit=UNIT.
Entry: value=14.5 unit=bar
